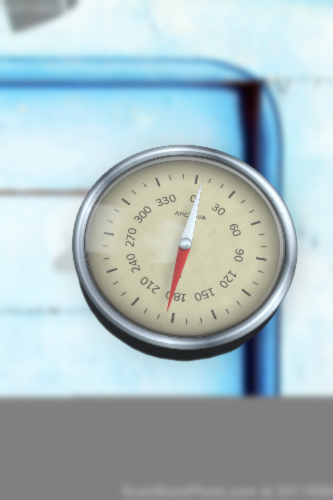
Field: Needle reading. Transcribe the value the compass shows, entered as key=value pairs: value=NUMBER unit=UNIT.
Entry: value=185 unit=°
